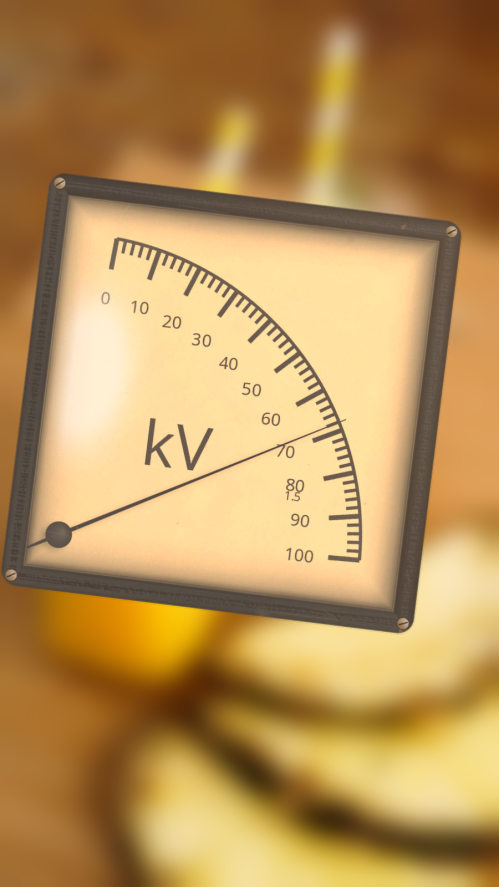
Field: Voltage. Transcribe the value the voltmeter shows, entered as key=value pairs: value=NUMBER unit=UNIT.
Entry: value=68 unit=kV
